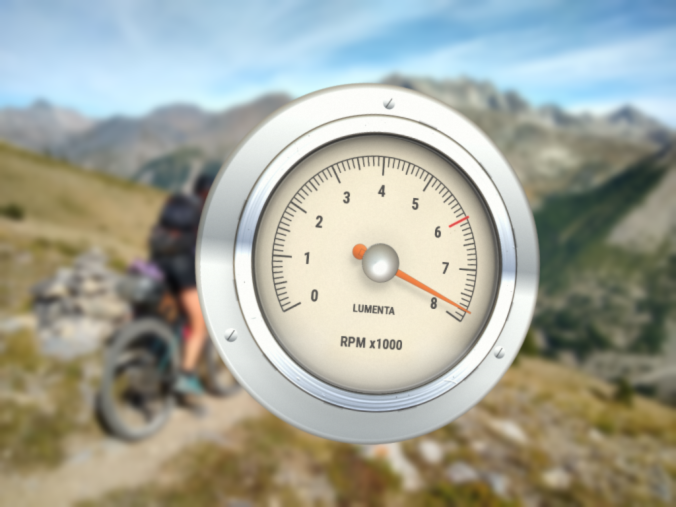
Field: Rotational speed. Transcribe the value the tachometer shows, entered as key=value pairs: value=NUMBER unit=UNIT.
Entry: value=7800 unit=rpm
